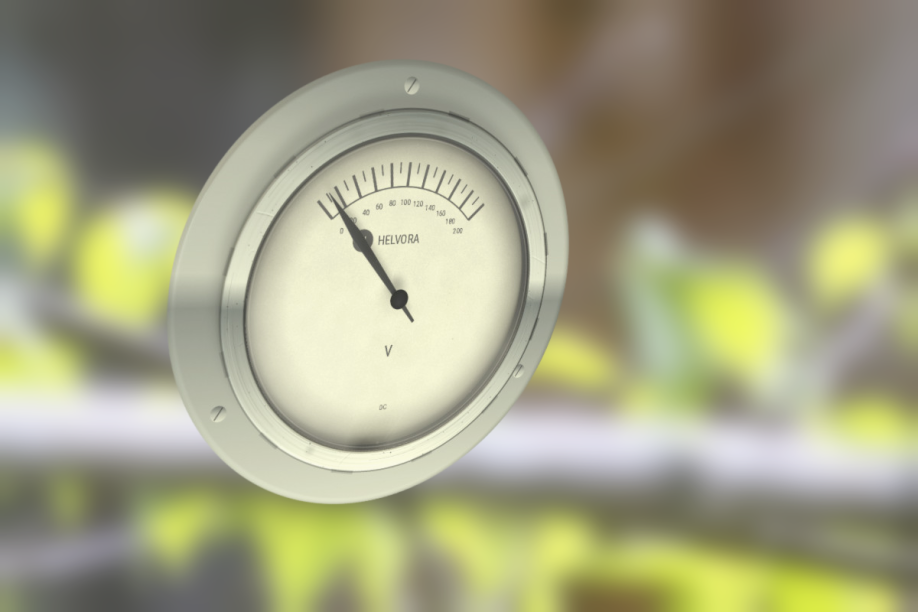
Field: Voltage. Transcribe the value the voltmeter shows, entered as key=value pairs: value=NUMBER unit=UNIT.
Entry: value=10 unit=V
